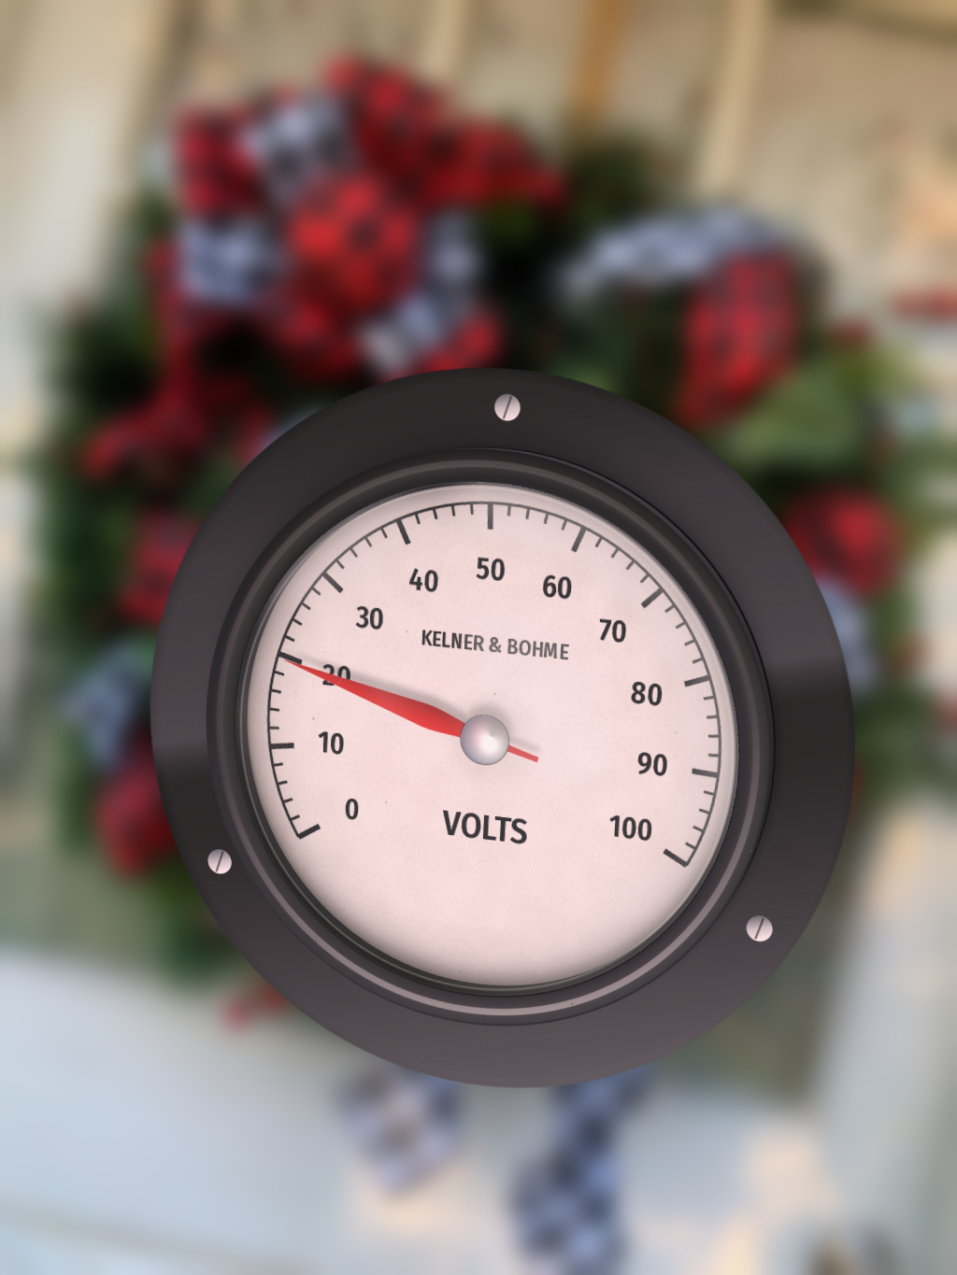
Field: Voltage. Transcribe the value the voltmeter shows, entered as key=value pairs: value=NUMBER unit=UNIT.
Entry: value=20 unit=V
